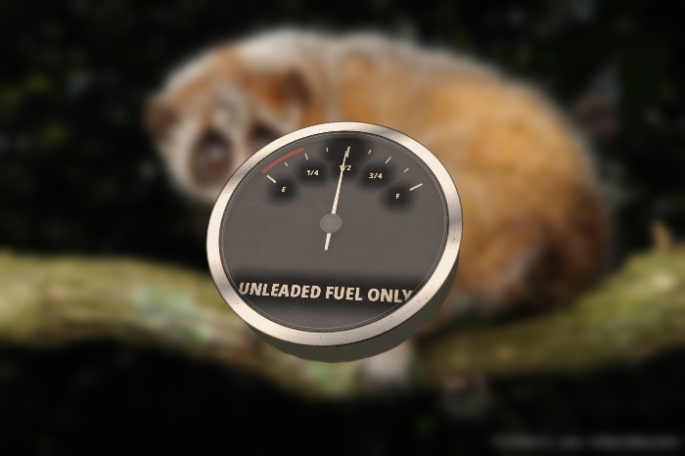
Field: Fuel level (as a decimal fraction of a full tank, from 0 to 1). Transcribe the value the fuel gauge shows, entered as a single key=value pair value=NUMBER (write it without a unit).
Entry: value=0.5
